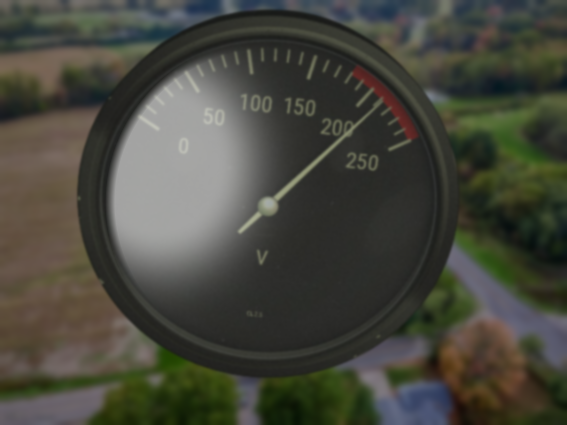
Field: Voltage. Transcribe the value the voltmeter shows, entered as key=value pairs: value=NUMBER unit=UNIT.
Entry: value=210 unit=V
